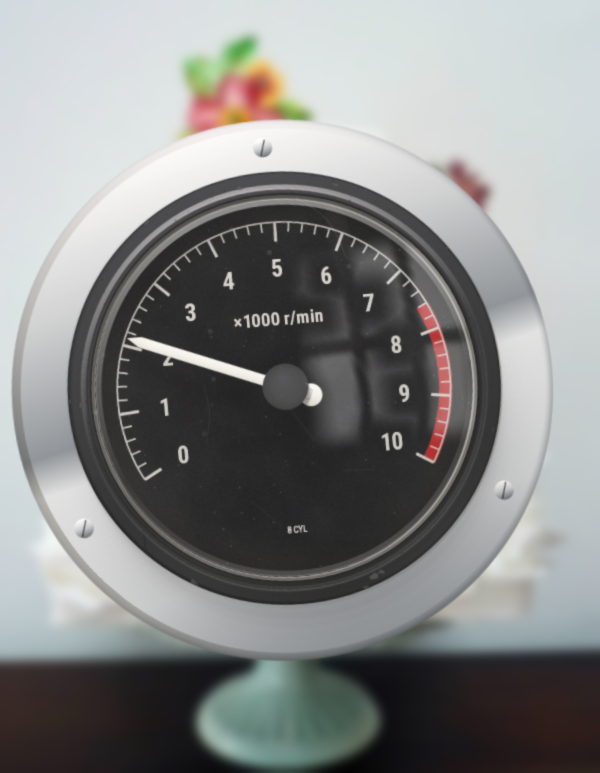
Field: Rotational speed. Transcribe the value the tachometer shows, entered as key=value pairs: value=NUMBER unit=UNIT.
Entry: value=2100 unit=rpm
